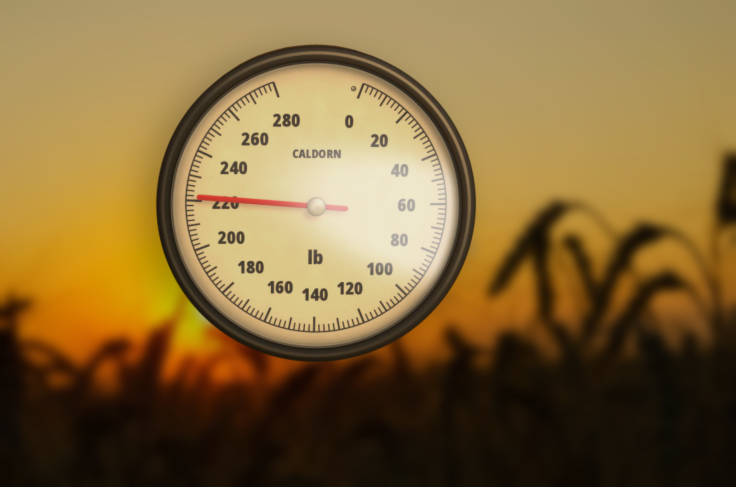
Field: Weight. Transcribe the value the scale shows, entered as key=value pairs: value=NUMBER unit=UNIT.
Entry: value=222 unit=lb
